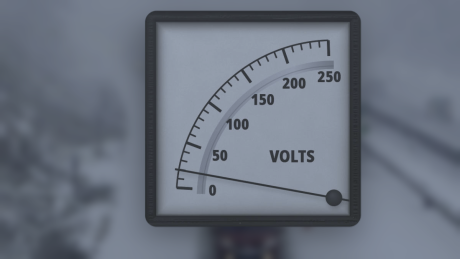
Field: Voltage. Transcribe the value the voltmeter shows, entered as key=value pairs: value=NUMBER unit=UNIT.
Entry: value=20 unit=V
